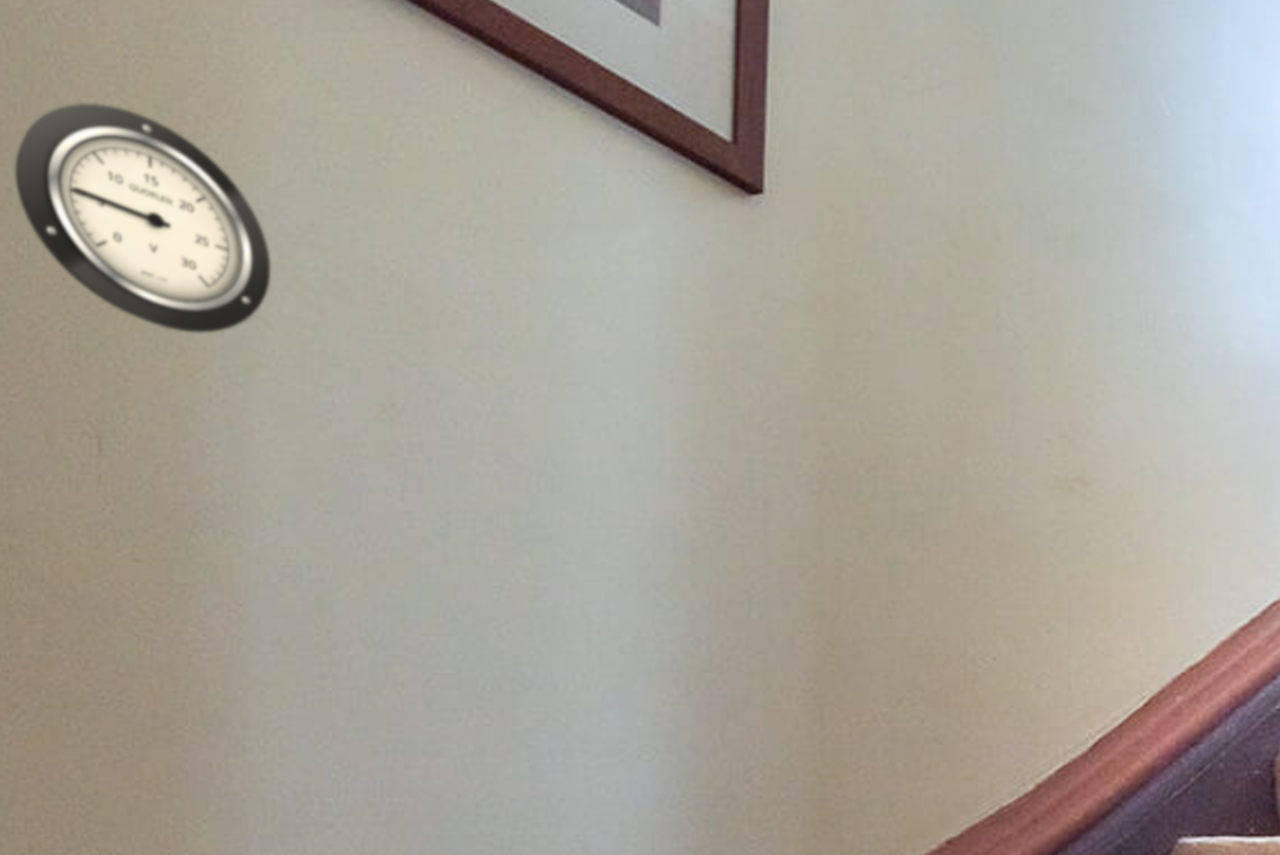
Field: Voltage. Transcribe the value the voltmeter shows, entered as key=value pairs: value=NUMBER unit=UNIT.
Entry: value=5 unit=V
